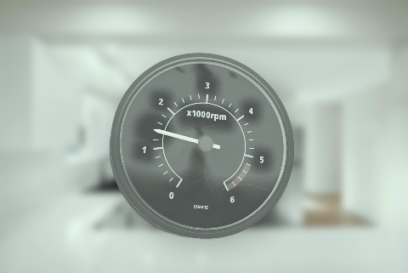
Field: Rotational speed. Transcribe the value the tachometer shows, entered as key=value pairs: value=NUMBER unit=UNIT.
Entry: value=1400 unit=rpm
